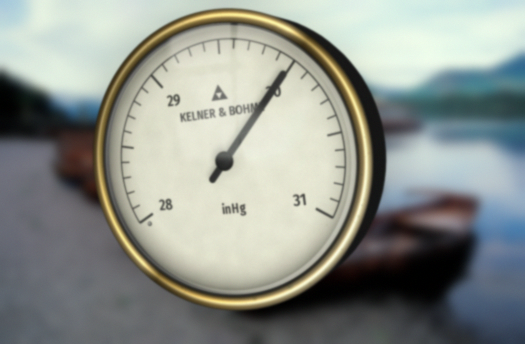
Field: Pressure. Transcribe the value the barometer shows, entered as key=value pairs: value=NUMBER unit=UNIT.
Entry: value=30 unit=inHg
